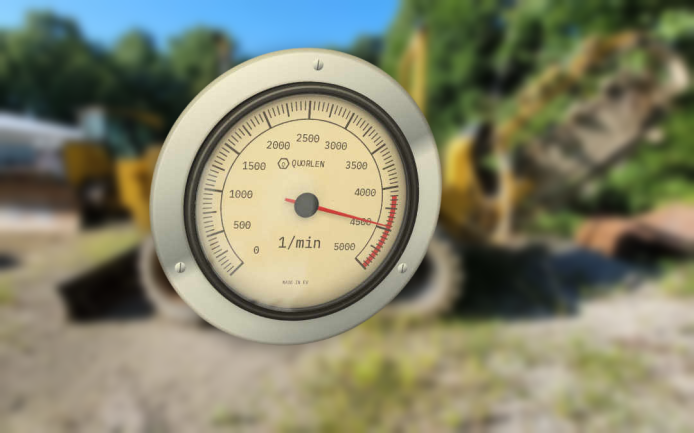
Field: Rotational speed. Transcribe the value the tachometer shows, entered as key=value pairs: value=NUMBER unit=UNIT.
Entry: value=4450 unit=rpm
